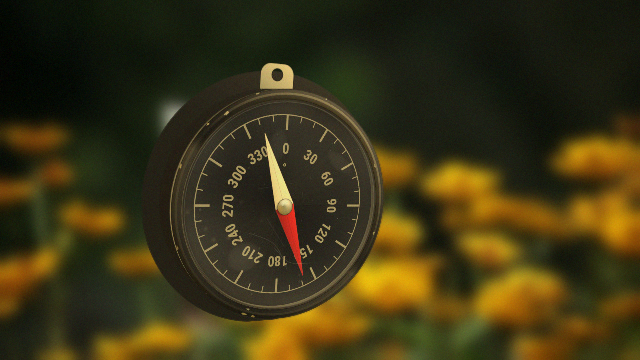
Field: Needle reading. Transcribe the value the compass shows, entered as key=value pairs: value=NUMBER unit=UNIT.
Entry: value=160 unit=°
